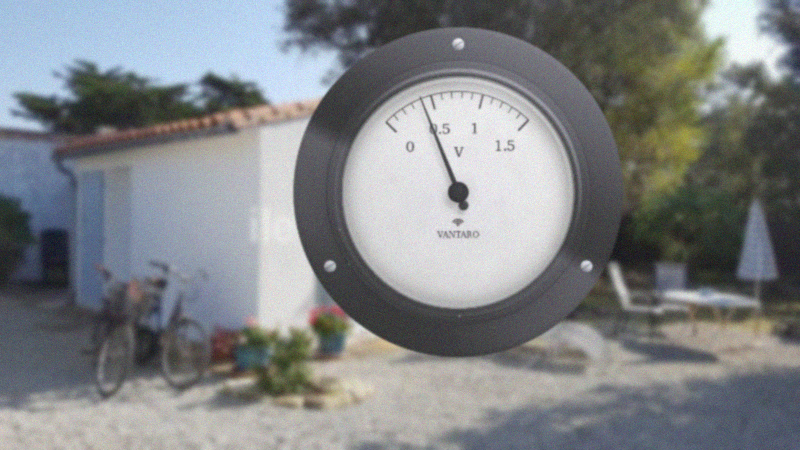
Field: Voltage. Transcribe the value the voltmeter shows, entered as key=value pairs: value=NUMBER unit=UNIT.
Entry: value=0.4 unit=V
